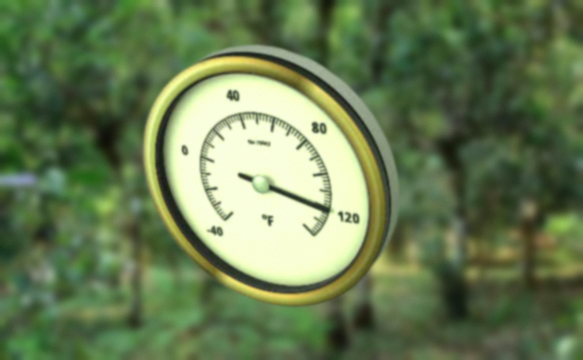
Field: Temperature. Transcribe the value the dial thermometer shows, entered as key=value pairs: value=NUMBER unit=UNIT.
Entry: value=120 unit=°F
